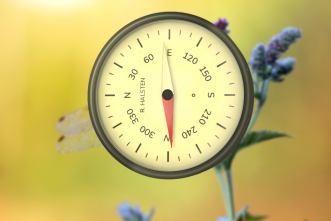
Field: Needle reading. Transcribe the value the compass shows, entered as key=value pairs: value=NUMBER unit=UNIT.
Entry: value=265 unit=°
